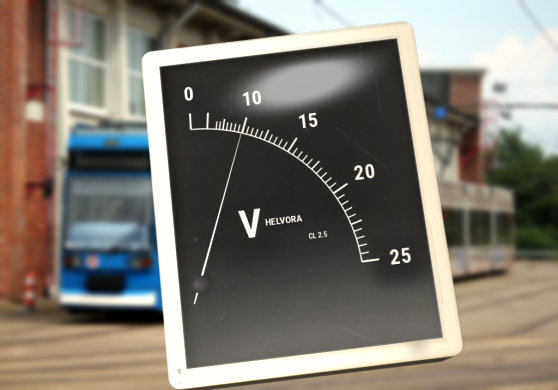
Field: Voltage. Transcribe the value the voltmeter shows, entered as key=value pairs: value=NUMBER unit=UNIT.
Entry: value=10 unit=V
